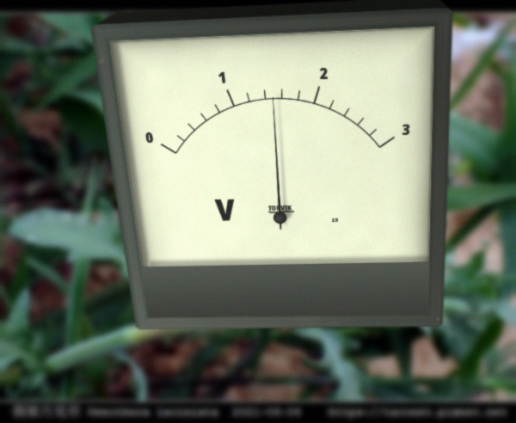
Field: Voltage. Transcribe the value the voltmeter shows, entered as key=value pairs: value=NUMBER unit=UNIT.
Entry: value=1.5 unit=V
